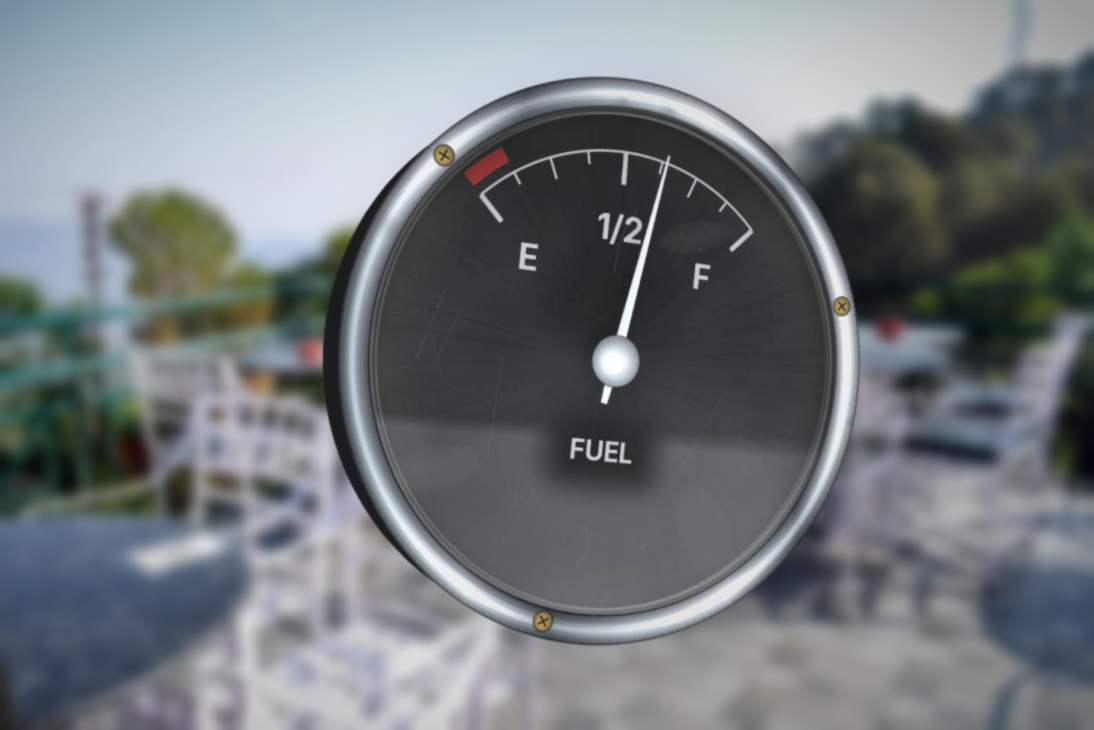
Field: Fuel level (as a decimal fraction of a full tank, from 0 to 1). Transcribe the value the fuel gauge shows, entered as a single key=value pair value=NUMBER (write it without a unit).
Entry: value=0.625
